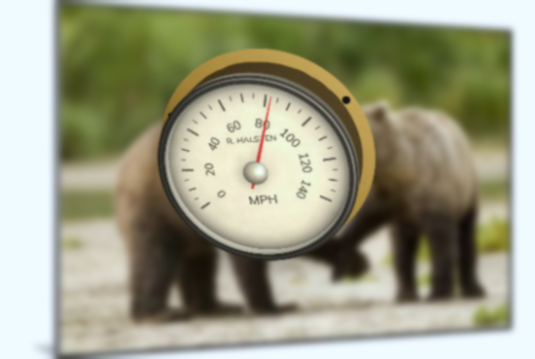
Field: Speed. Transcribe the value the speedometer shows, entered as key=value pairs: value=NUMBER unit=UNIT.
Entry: value=82.5 unit=mph
